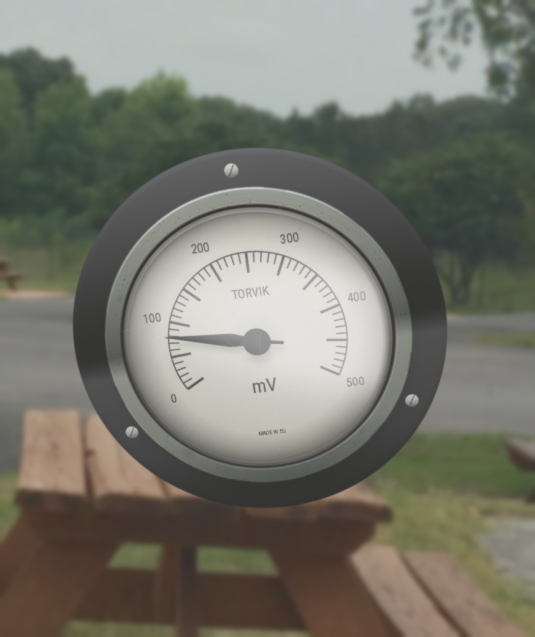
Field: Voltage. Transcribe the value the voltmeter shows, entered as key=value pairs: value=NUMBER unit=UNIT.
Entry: value=80 unit=mV
